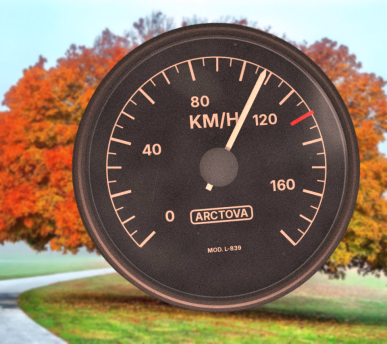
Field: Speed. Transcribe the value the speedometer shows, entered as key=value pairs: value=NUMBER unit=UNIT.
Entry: value=107.5 unit=km/h
